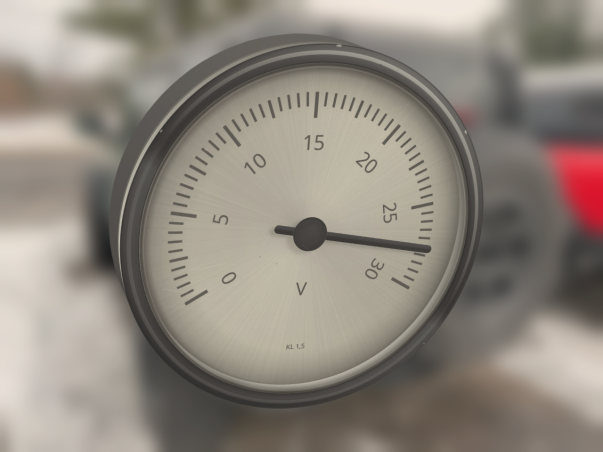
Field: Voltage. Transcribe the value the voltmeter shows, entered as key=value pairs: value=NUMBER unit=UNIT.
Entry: value=27.5 unit=V
